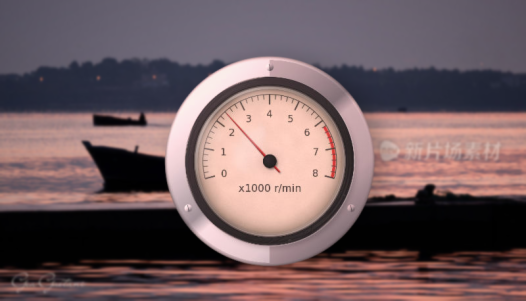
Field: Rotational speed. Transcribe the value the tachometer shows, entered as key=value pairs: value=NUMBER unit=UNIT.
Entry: value=2400 unit=rpm
